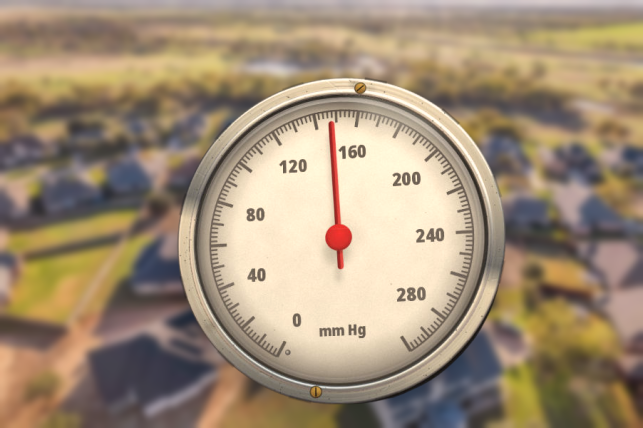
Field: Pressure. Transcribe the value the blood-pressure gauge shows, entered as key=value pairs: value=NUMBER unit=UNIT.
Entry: value=148 unit=mmHg
